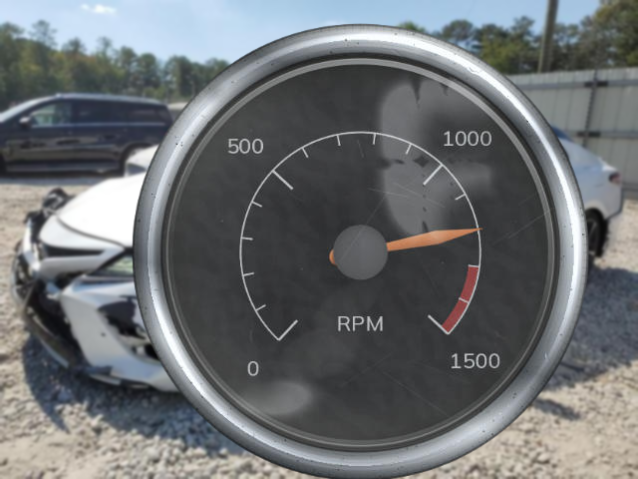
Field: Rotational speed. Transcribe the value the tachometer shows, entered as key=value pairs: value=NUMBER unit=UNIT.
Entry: value=1200 unit=rpm
